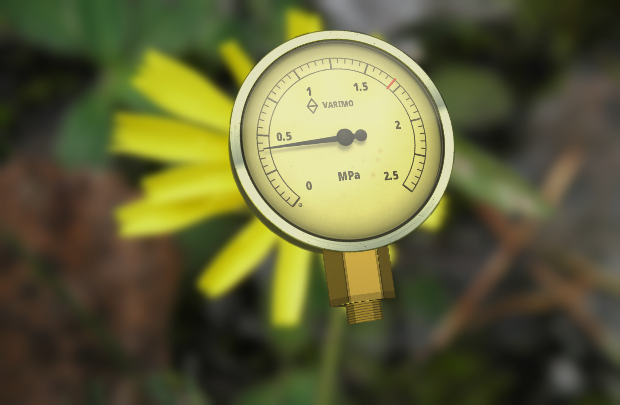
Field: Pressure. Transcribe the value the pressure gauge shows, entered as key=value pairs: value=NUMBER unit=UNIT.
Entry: value=0.4 unit=MPa
